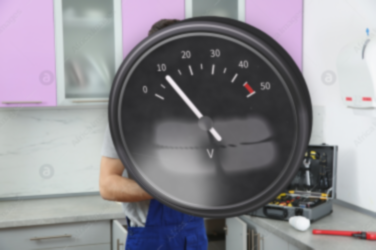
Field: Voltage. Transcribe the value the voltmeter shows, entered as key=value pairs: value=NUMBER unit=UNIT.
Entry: value=10 unit=V
